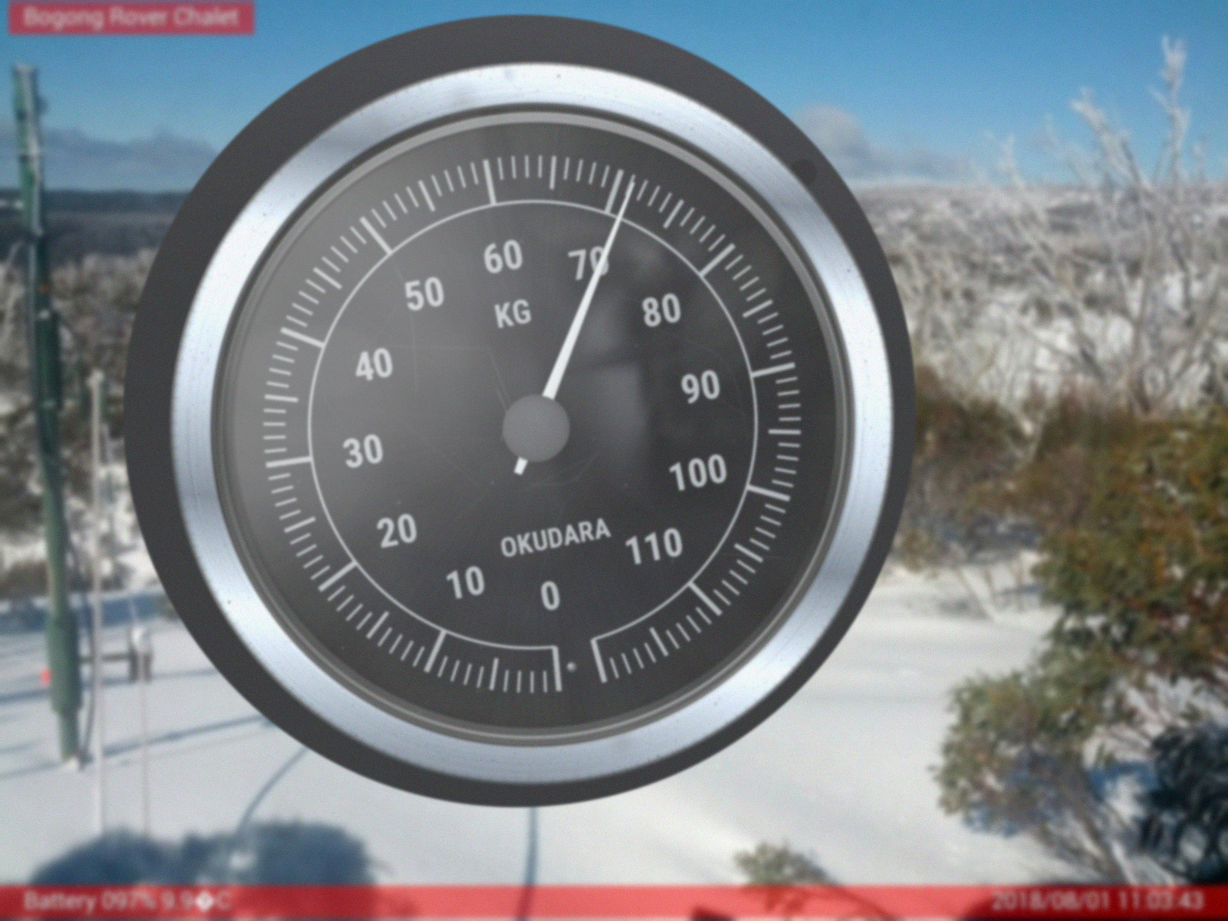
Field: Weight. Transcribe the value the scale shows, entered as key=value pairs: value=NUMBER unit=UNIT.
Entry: value=71 unit=kg
